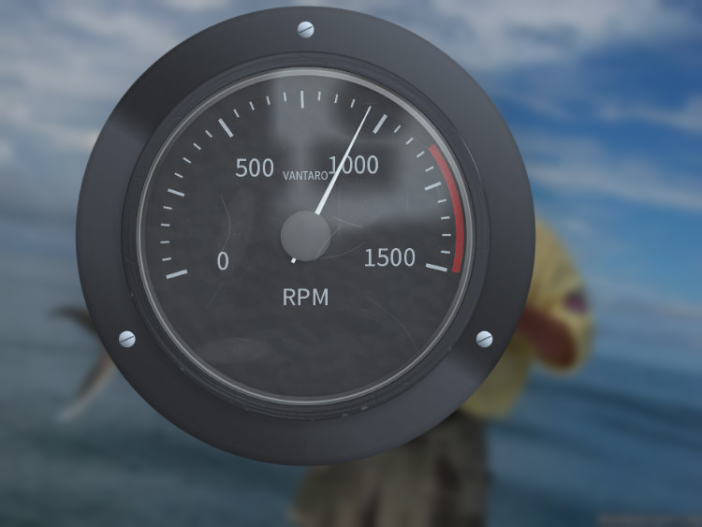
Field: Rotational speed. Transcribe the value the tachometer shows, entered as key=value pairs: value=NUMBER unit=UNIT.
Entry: value=950 unit=rpm
